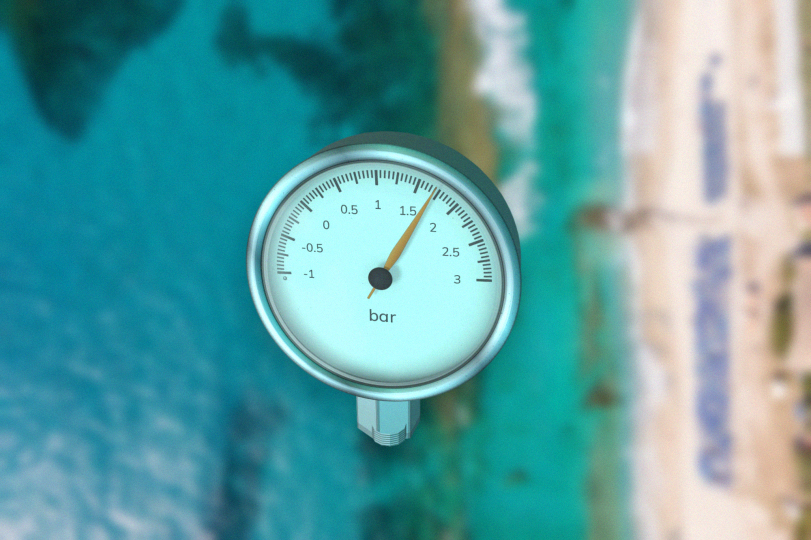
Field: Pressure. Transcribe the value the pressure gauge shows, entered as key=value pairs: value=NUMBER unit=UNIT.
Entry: value=1.7 unit=bar
